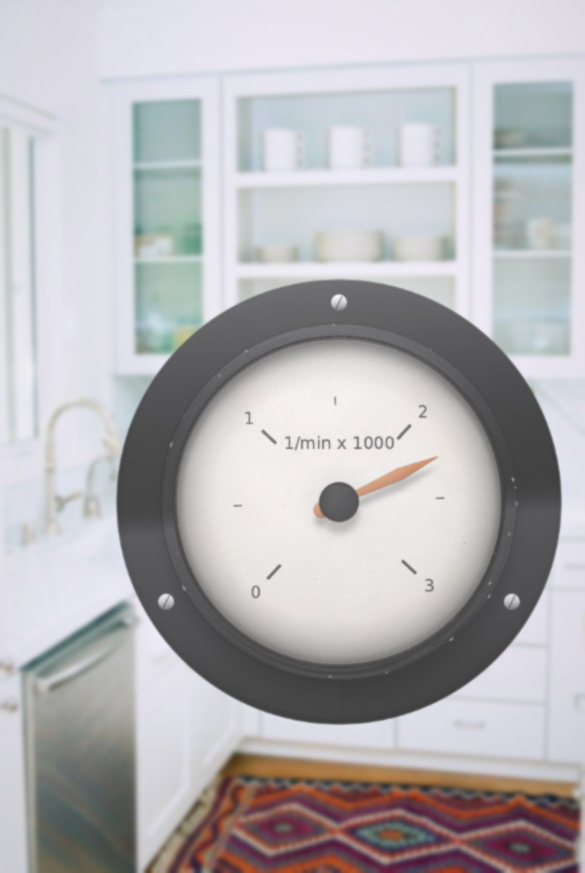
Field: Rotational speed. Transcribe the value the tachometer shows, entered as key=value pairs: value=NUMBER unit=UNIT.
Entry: value=2250 unit=rpm
